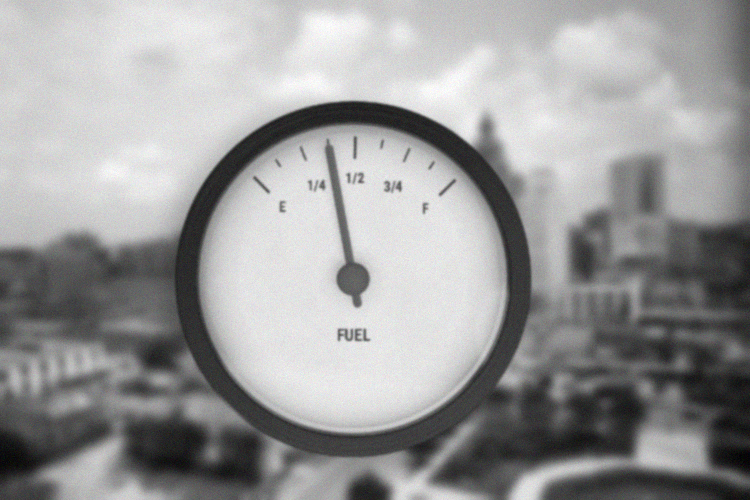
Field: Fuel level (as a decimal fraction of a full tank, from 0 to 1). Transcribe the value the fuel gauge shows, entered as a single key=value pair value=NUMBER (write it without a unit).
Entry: value=0.375
